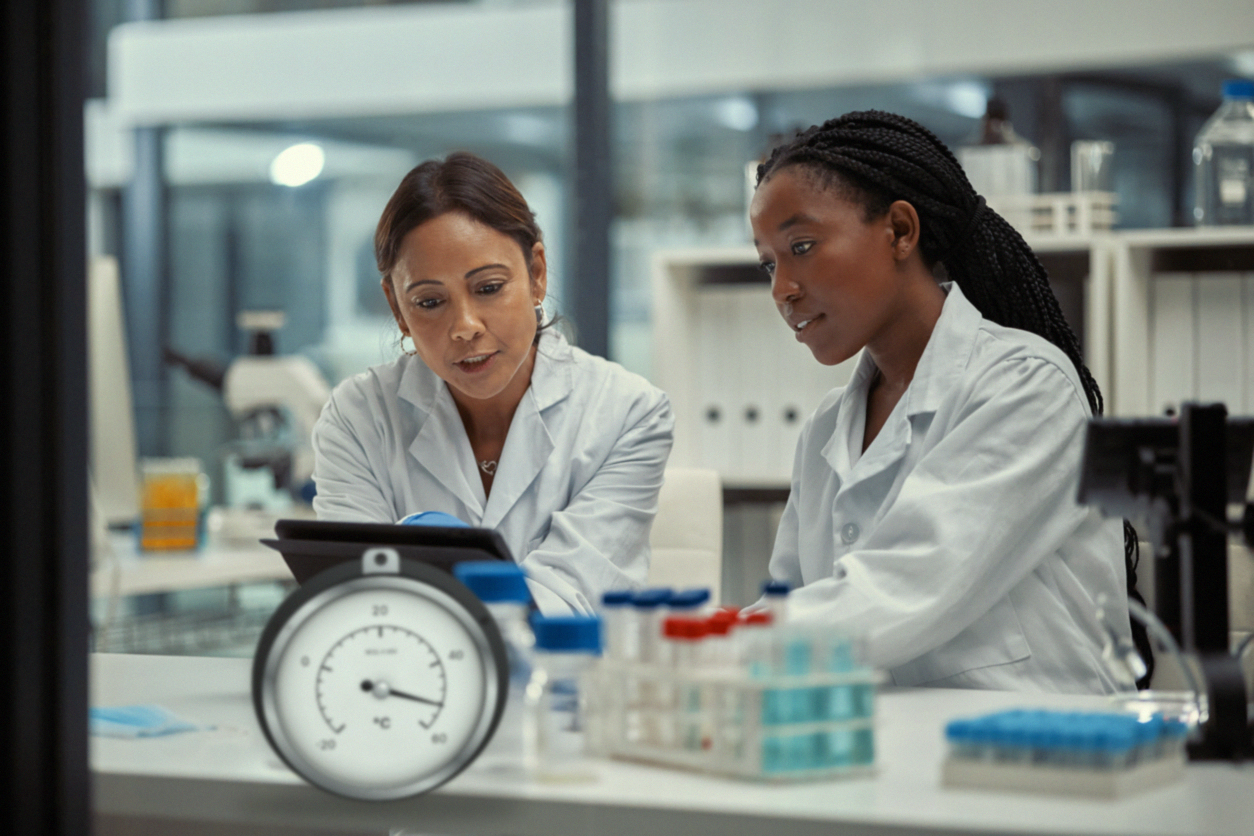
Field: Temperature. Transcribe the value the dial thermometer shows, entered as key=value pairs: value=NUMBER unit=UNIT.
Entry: value=52 unit=°C
